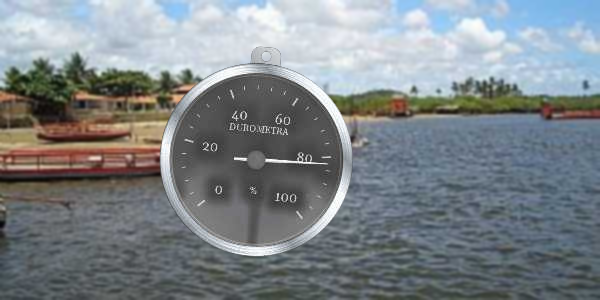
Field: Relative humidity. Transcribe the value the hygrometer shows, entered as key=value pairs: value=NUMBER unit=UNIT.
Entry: value=82 unit=%
